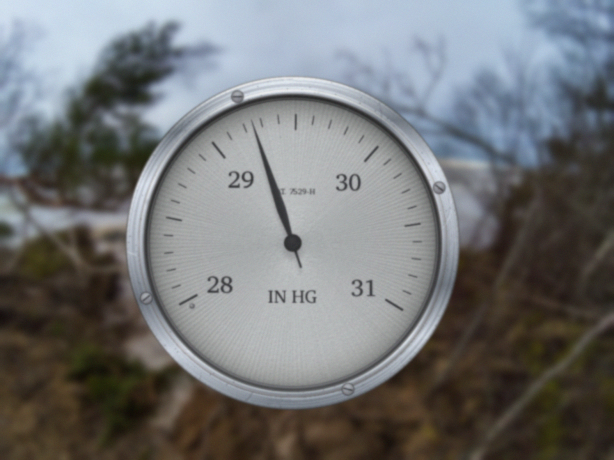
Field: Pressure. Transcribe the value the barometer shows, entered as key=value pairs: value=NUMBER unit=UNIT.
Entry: value=29.25 unit=inHg
